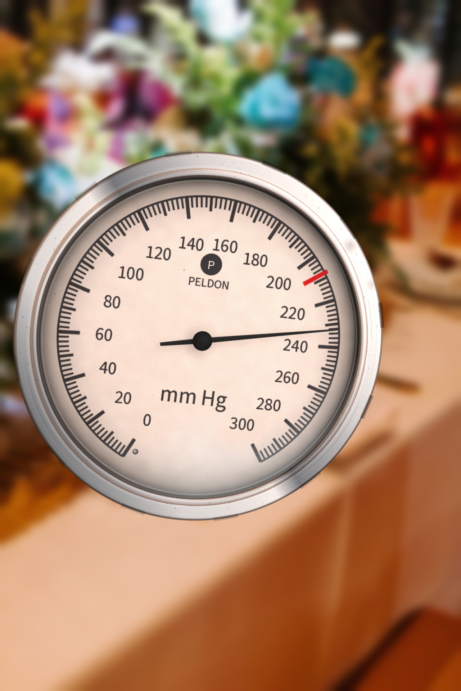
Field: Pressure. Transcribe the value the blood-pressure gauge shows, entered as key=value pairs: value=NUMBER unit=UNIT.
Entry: value=232 unit=mmHg
